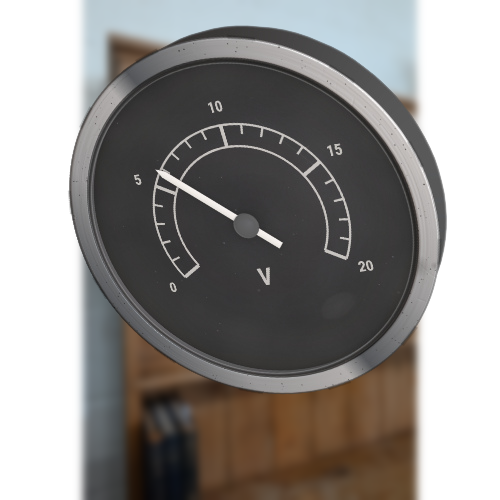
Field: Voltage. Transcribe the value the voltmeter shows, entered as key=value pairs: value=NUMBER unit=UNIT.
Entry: value=6 unit=V
